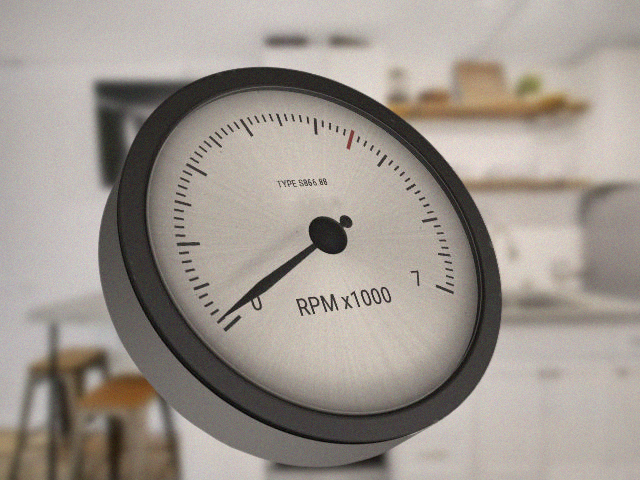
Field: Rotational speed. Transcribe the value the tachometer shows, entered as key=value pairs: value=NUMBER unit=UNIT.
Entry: value=100 unit=rpm
